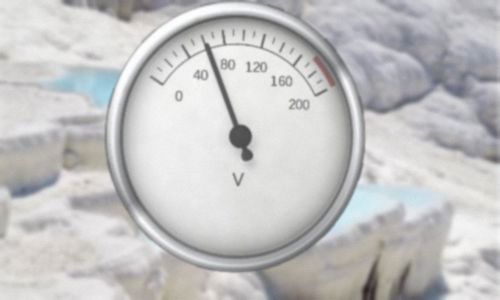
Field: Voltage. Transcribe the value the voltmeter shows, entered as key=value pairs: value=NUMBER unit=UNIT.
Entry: value=60 unit=V
